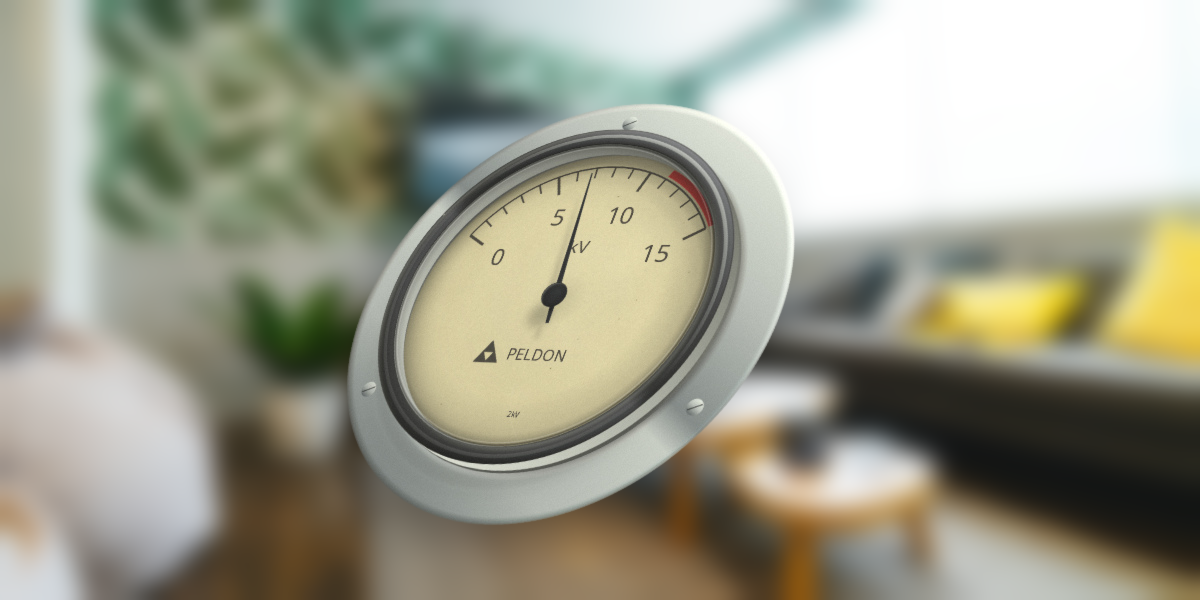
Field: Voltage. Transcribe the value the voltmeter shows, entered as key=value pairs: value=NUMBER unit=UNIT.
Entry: value=7 unit=kV
